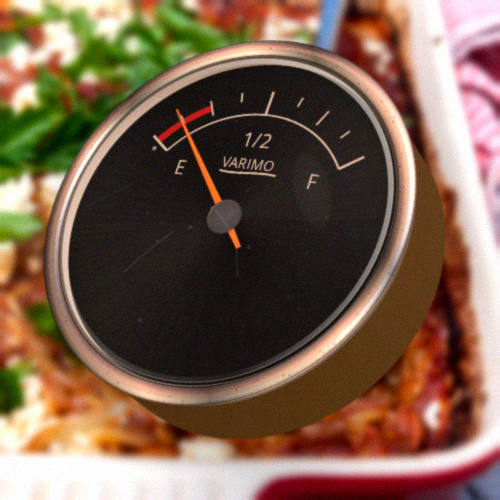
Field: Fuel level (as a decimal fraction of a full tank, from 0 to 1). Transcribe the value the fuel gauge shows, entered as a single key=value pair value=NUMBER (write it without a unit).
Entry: value=0.125
